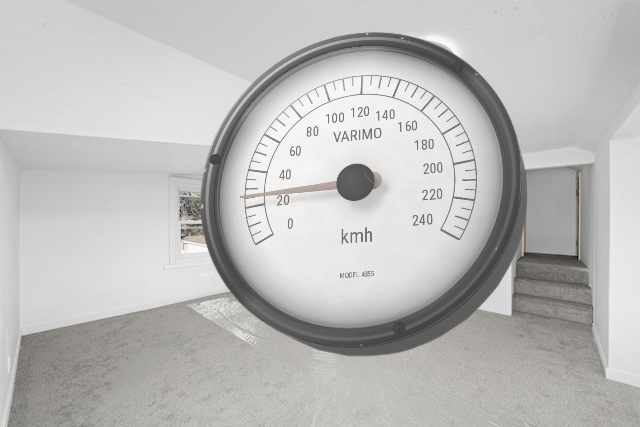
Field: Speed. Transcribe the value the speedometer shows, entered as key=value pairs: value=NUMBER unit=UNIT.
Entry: value=25 unit=km/h
